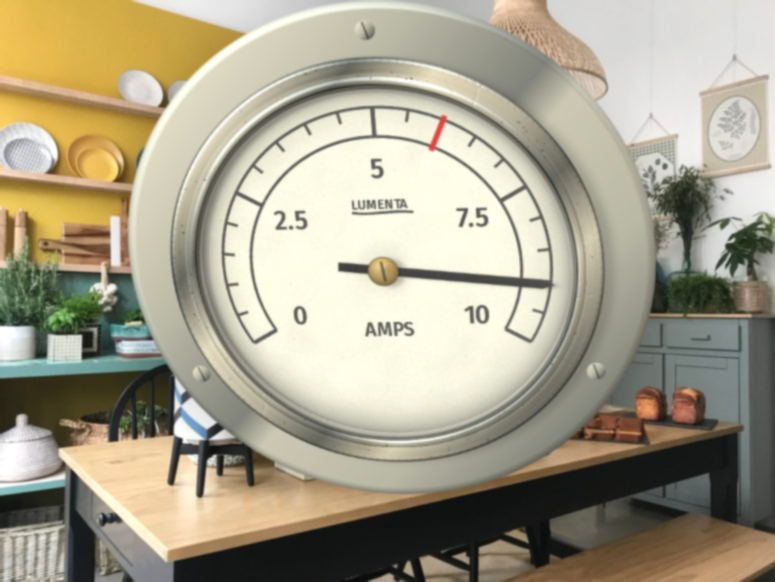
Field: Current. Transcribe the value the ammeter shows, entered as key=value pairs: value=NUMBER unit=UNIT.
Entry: value=9 unit=A
